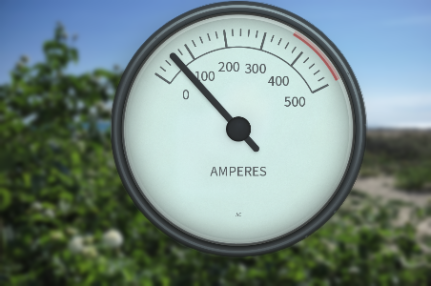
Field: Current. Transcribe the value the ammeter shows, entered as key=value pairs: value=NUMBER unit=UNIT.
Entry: value=60 unit=A
